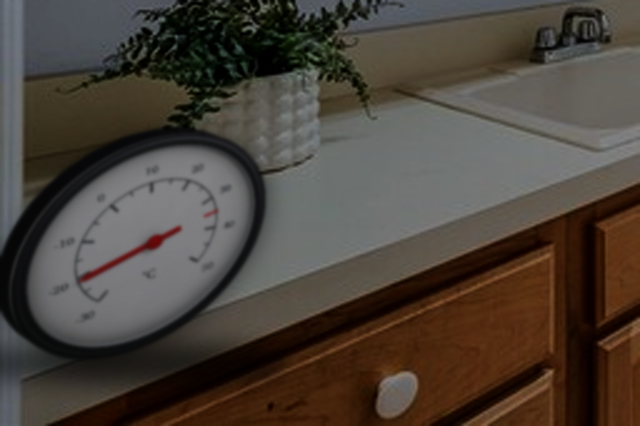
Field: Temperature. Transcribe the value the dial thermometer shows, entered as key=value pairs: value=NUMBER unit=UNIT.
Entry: value=-20 unit=°C
